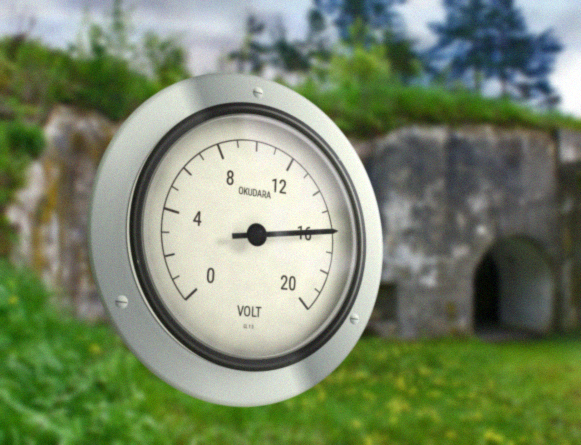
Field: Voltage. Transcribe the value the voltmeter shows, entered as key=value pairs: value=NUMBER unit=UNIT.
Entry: value=16 unit=V
